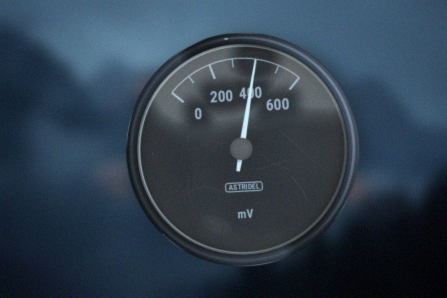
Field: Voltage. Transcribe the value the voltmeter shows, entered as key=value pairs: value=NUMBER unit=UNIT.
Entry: value=400 unit=mV
